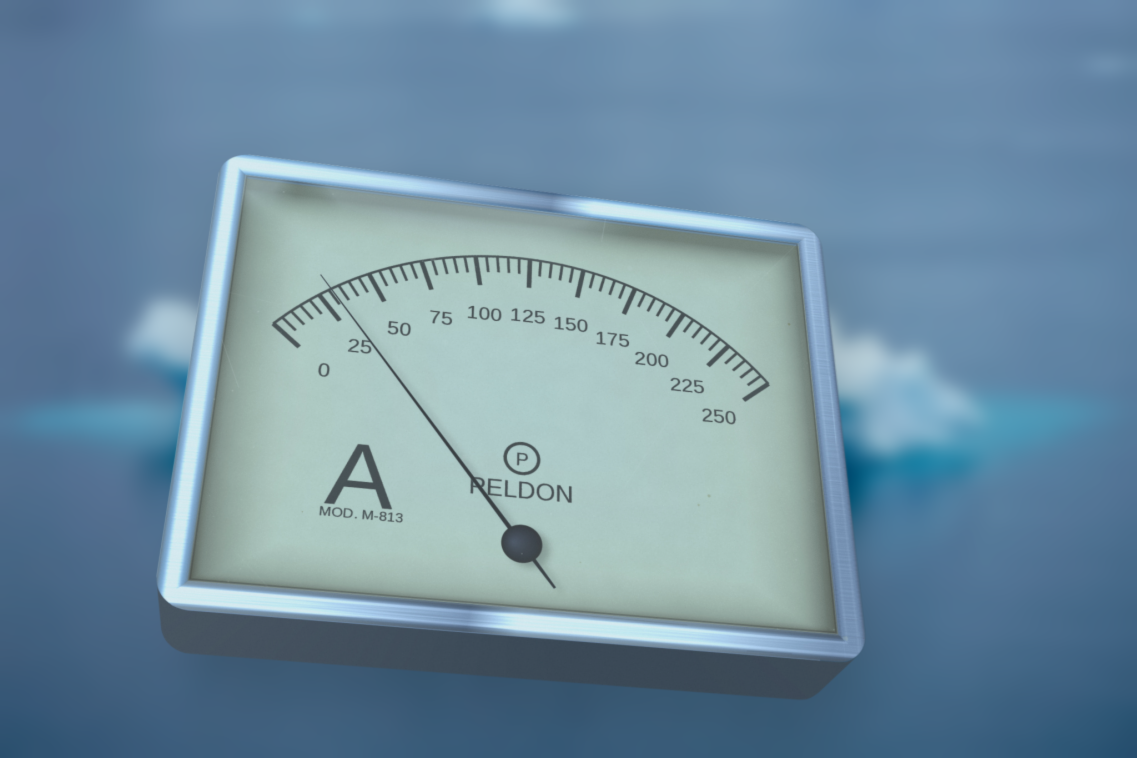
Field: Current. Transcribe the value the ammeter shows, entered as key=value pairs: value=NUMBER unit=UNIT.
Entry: value=30 unit=A
